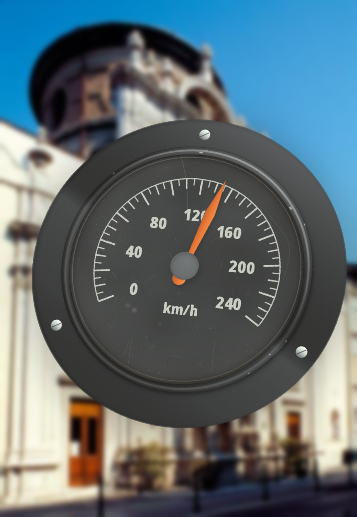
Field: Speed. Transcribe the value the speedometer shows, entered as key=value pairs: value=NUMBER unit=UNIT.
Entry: value=135 unit=km/h
